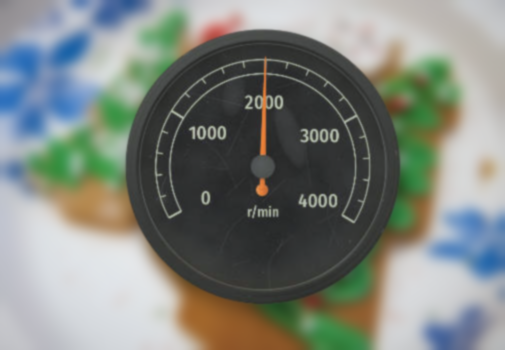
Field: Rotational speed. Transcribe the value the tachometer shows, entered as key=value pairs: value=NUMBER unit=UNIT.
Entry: value=2000 unit=rpm
